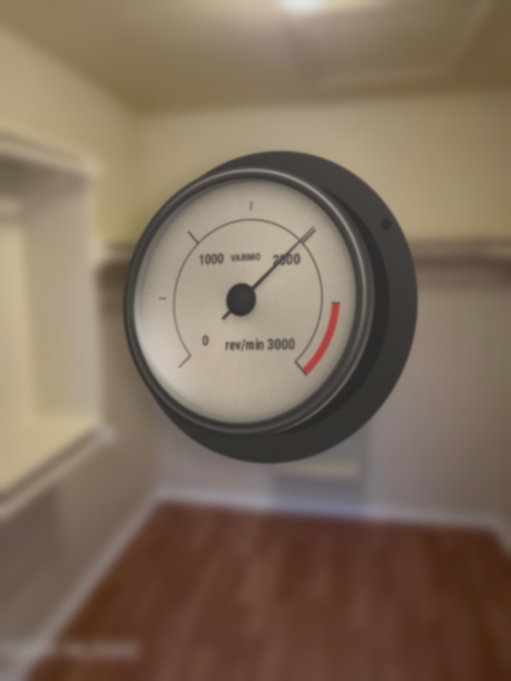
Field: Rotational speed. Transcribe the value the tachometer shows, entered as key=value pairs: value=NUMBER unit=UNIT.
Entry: value=2000 unit=rpm
